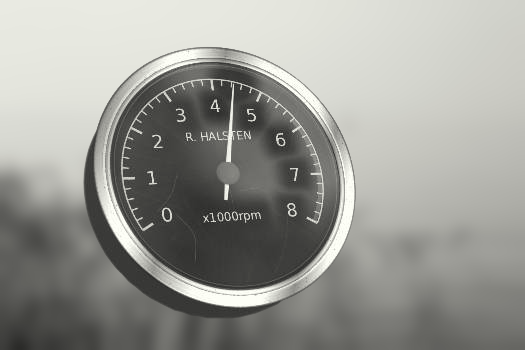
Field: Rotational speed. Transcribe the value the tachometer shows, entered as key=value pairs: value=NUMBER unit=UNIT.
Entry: value=4400 unit=rpm
